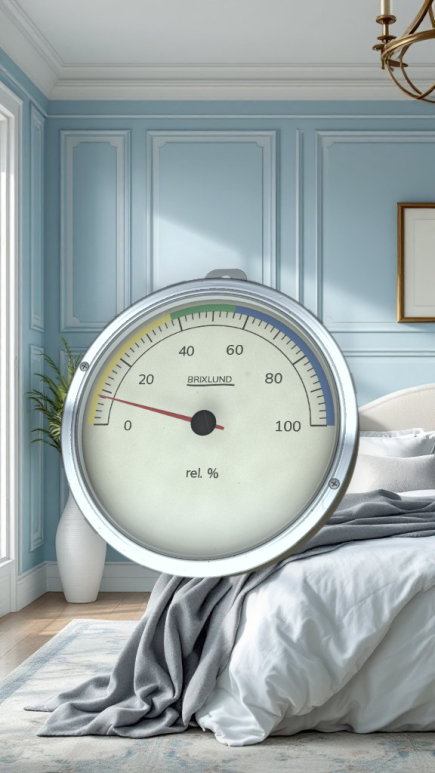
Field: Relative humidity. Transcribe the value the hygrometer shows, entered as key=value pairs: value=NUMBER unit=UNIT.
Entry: value=8 unit=%
